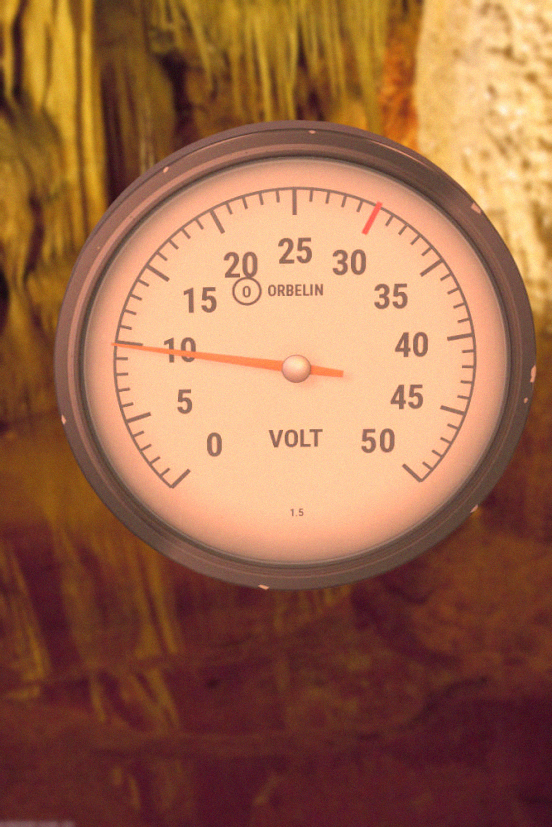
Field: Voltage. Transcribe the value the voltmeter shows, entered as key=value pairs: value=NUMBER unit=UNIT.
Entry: value=10 unit=V
